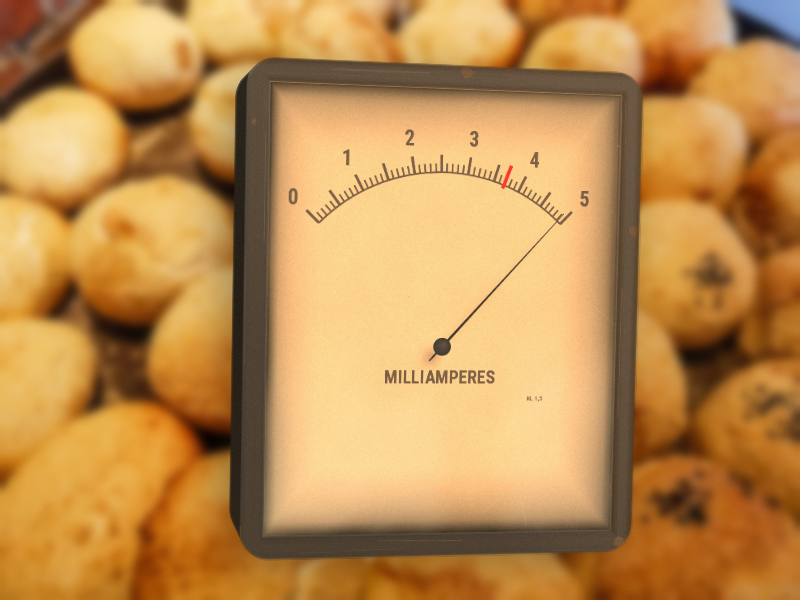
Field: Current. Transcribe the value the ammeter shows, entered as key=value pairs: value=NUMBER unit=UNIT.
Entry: value=4.9 unit=mA
